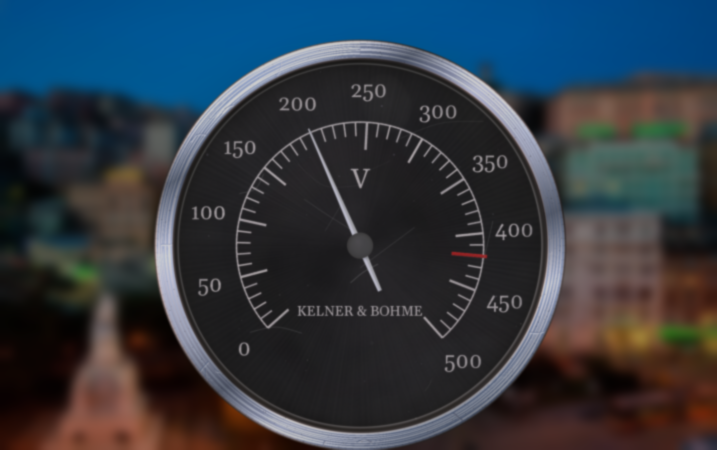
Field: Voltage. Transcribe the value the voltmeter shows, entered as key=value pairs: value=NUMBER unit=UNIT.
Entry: value=200 unit=V
